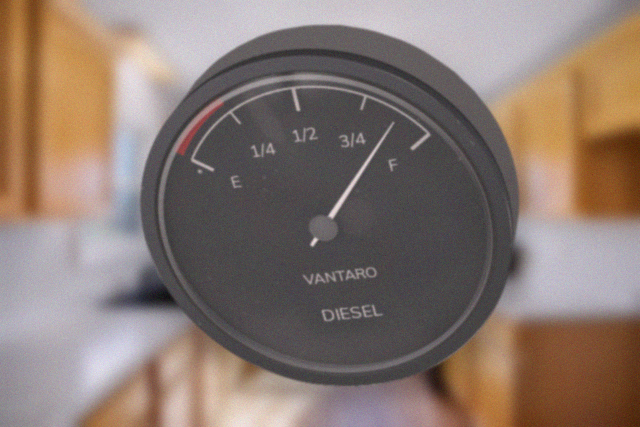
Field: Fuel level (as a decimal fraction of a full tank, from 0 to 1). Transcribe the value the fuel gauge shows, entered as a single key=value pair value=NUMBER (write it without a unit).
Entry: value=0.875
